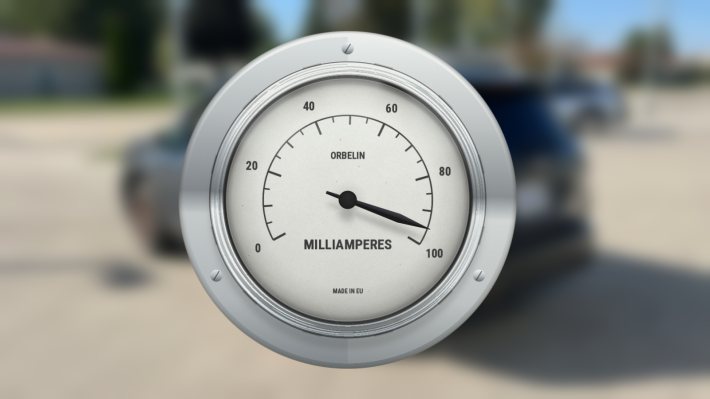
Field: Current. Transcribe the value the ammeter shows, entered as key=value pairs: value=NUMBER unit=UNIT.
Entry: value=95 unit=mA
